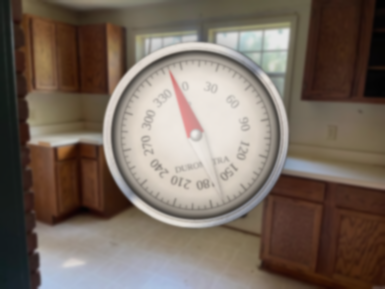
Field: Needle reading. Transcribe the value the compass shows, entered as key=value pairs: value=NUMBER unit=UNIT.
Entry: value=350 unit=°
